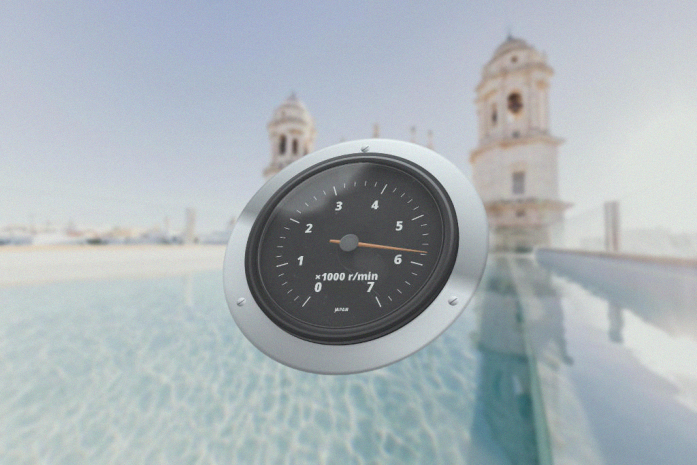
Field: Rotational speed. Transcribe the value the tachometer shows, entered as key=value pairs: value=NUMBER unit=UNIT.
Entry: value=5800 unit=rpm
